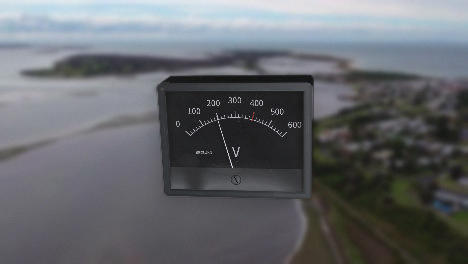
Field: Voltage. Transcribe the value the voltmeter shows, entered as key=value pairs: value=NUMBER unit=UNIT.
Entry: value=200 unit=V
